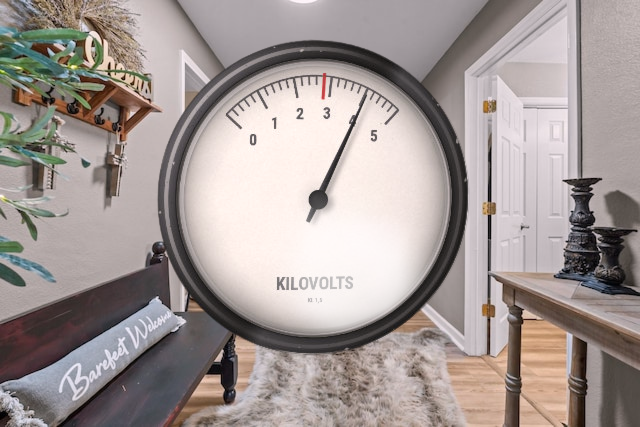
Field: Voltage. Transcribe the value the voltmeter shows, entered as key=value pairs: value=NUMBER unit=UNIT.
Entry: value=4 unit=kV
